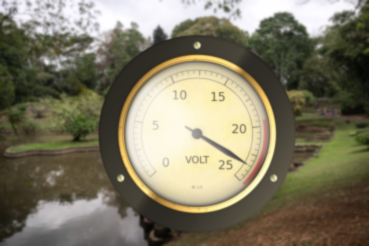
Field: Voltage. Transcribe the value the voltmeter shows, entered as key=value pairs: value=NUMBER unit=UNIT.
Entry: value=23.5 unit=V
